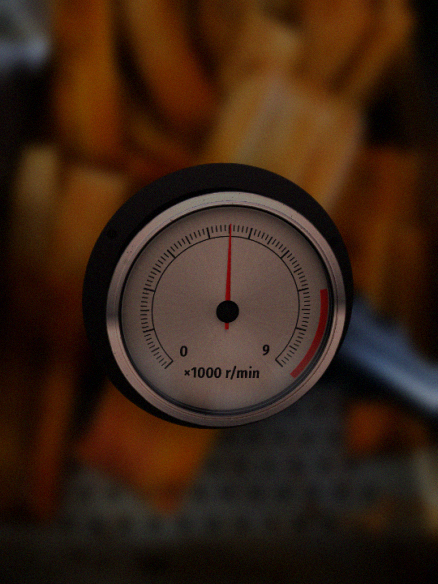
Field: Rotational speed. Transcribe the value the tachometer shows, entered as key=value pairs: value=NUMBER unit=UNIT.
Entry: value=4500 unit=rpm
